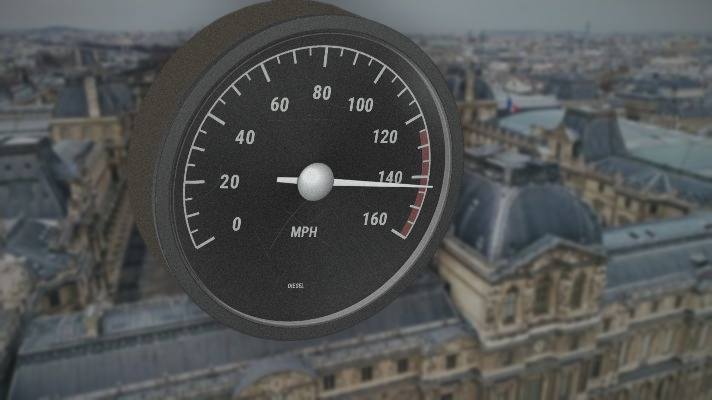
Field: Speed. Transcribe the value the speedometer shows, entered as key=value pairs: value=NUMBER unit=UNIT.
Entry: value=142.5 unit=mph
